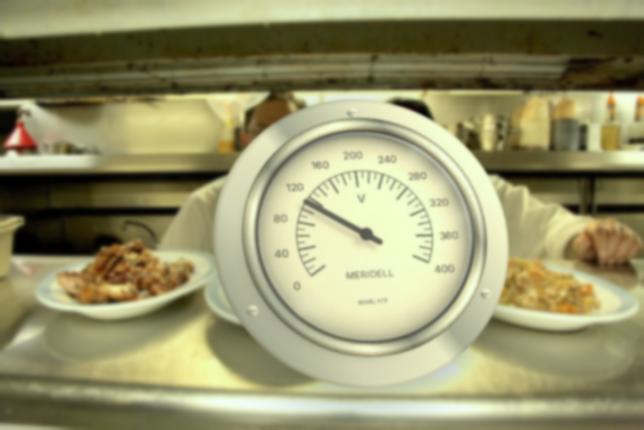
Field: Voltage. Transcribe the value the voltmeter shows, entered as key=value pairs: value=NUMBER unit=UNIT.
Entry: value=110 unit=V
